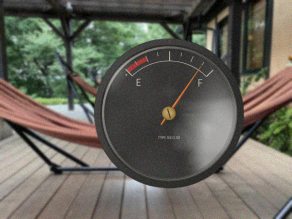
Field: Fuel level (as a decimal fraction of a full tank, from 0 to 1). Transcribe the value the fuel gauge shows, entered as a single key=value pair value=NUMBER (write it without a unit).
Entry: value=0.875
